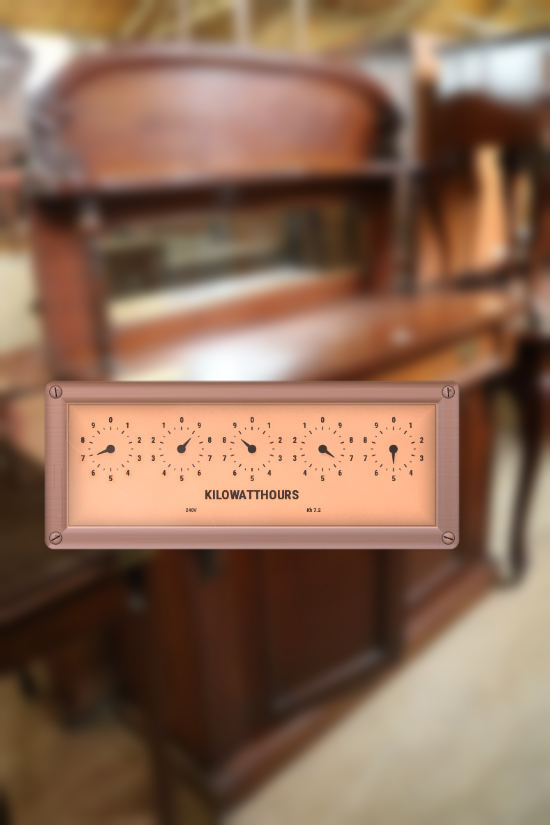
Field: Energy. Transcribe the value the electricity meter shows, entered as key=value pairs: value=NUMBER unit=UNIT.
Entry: value=68865 unit=kWh
